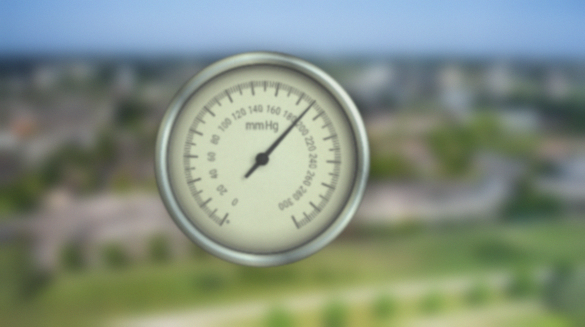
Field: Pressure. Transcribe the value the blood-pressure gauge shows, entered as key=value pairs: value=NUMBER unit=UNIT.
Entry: value=190 unit=mmHg
